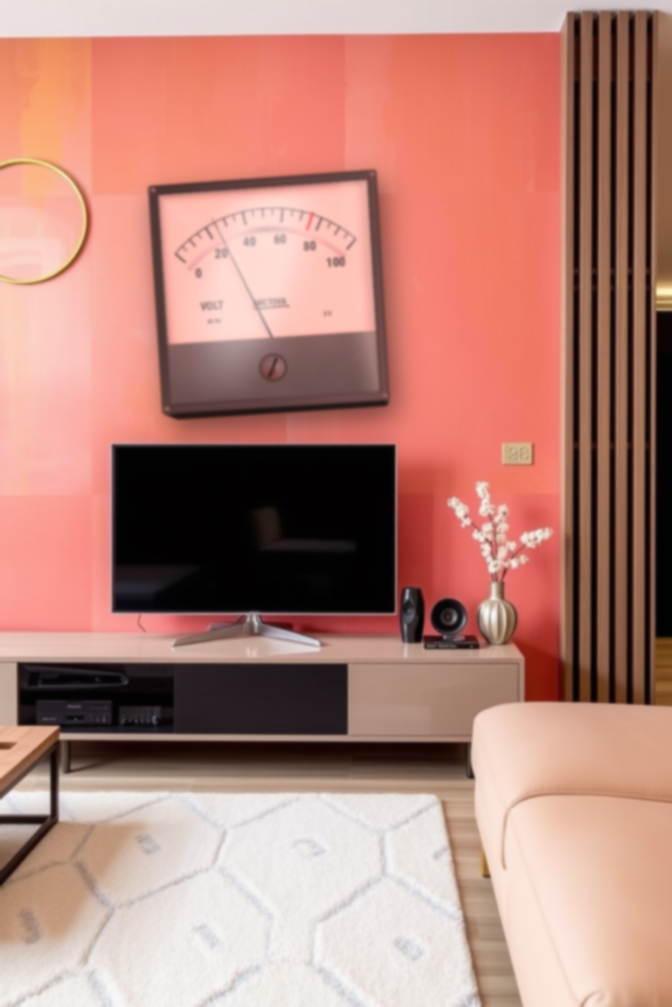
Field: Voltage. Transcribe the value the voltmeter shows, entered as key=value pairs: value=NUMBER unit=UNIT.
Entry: value=25 unit=V
